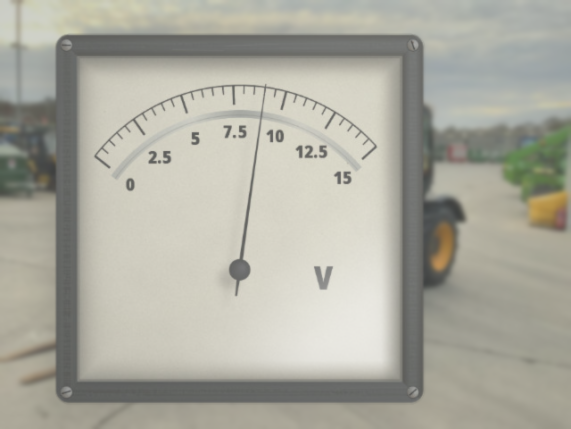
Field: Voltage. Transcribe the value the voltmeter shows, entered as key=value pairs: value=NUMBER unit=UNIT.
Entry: value=9 unit=V
